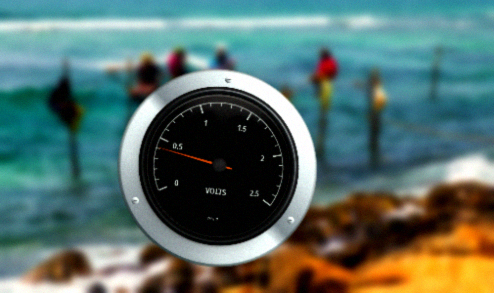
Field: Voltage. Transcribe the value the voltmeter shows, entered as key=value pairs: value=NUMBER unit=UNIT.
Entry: value=0.4 unit=V
